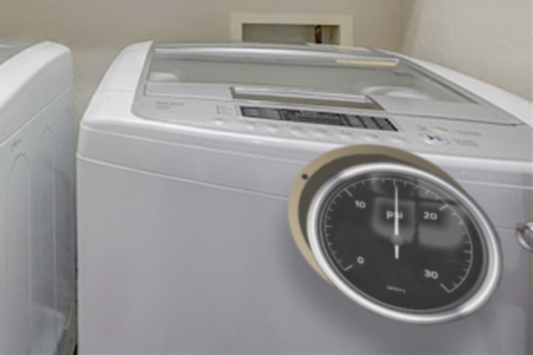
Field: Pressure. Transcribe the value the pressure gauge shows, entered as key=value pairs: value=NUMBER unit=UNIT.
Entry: value=15 unit=psi
